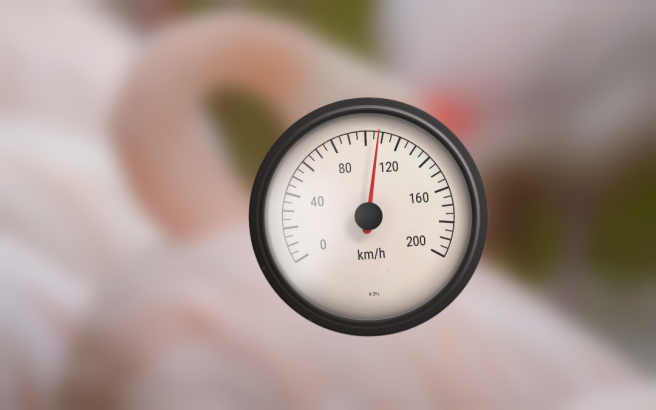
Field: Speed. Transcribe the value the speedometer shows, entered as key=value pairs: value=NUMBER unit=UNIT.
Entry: value=107.5 unit=km/h
